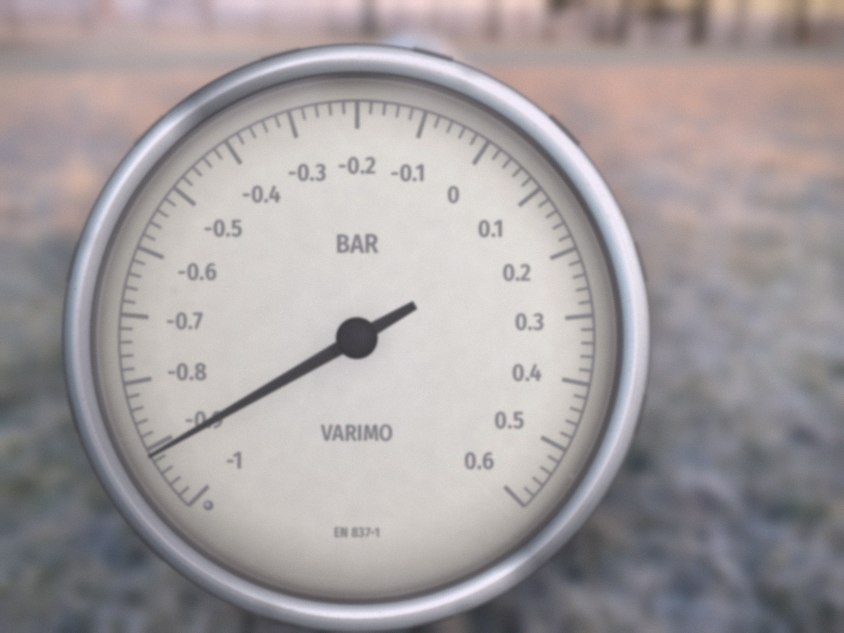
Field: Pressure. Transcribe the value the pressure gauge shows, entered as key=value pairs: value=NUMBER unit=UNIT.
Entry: value=-0.91 unit=bar
